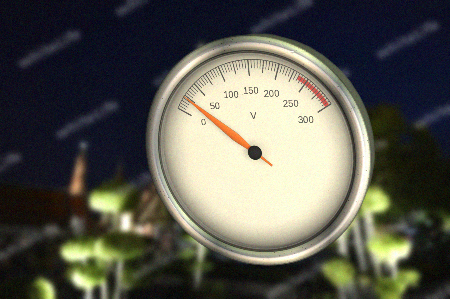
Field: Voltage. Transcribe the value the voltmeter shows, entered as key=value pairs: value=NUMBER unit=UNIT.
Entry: value=25 unit=V
